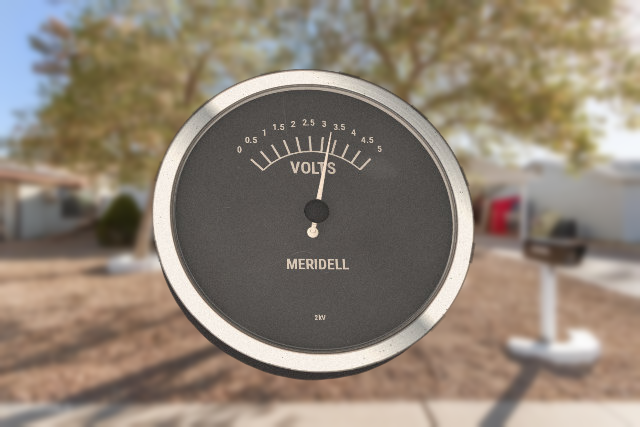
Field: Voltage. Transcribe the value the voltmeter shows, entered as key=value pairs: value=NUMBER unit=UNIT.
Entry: value=3.25 unit=V
